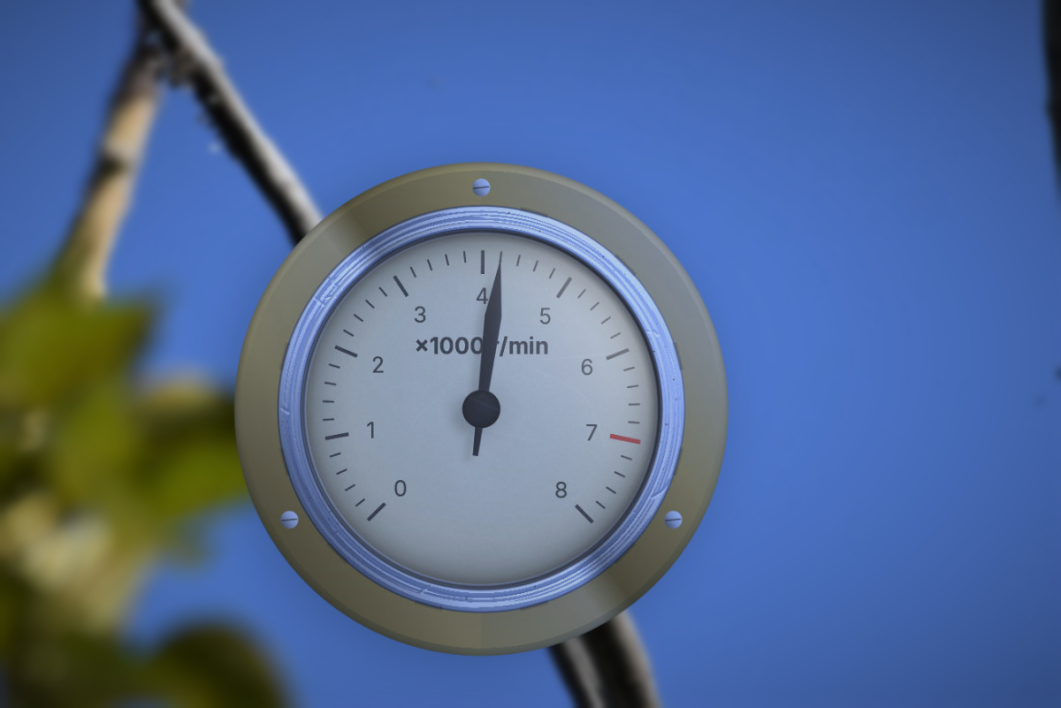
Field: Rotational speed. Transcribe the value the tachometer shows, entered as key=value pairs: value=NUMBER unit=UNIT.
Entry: value=4200 unit=rpm
